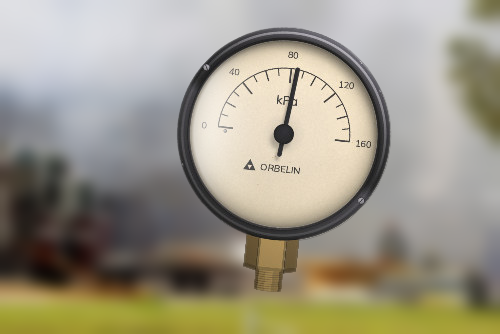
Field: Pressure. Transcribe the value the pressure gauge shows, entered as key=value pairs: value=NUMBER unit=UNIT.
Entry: value=85 unit=kPa
